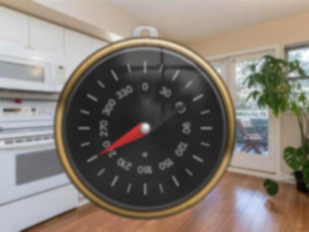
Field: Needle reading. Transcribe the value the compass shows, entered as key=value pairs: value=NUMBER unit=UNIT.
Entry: value=240 unit=°
